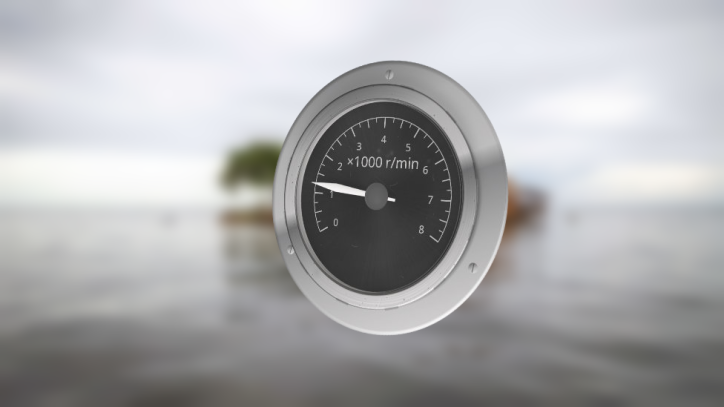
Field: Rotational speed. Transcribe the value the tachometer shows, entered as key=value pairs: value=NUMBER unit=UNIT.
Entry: value=1250 unit=rpm
